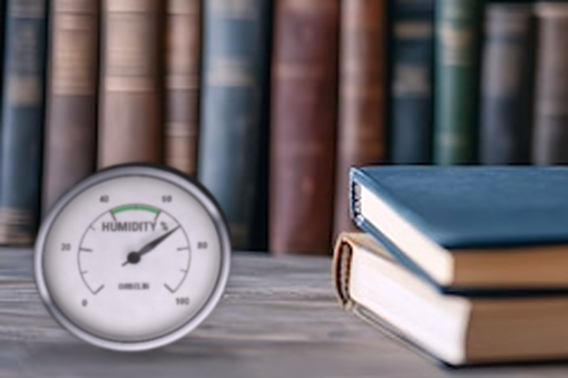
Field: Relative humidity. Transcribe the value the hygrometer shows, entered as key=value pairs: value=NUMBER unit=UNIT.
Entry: value=70 unit=%
